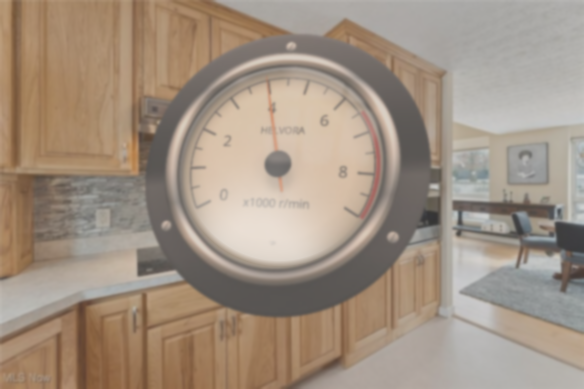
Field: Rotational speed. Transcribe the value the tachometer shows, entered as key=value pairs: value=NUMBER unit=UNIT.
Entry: value=4000 unit=rpm
